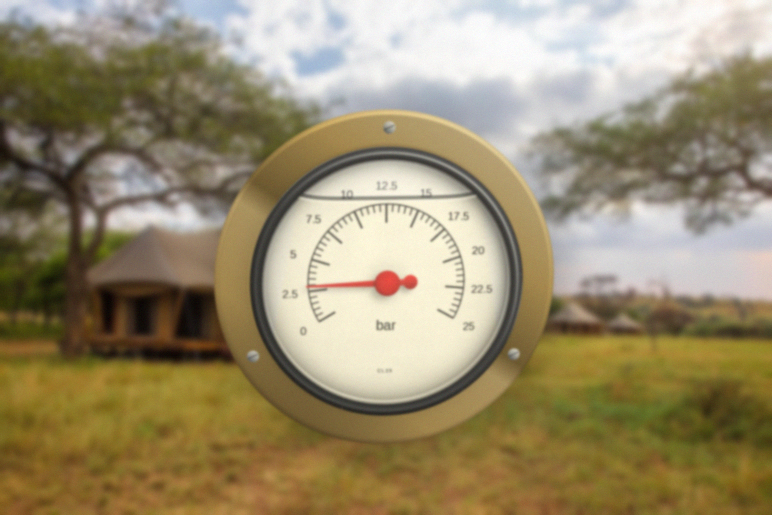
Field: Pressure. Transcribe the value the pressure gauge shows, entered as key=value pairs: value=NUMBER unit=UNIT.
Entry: value=3 unit=bar
